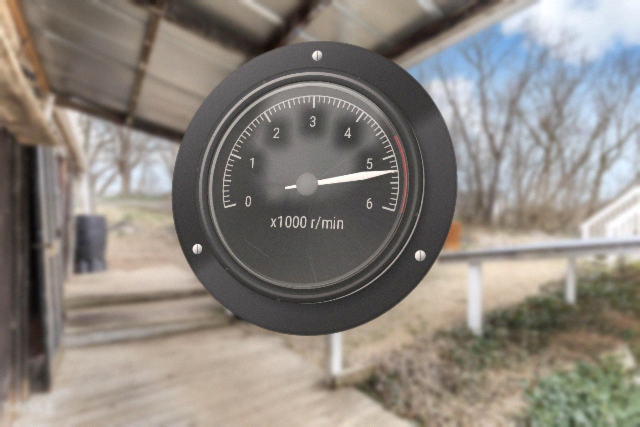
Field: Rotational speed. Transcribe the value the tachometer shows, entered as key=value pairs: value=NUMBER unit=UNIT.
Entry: value=5300 unit=rpm
